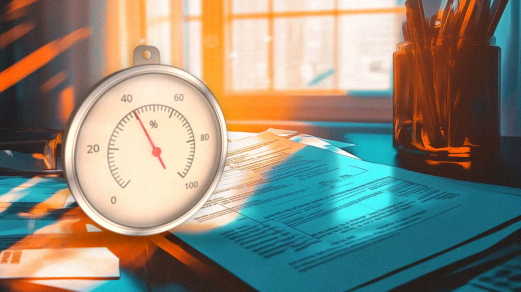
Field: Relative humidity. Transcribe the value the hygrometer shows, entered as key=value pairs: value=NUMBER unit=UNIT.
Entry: value=40 unit=%
